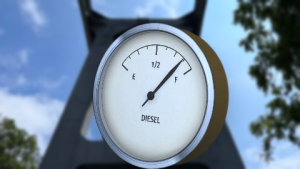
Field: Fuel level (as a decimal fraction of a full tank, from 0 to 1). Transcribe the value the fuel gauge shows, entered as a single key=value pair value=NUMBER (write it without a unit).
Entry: value=0.875
